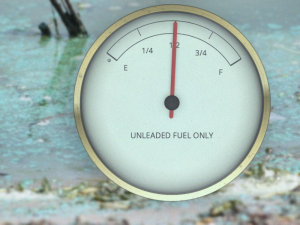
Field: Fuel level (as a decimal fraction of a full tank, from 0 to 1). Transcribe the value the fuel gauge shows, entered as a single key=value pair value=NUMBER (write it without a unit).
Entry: value=0.5
